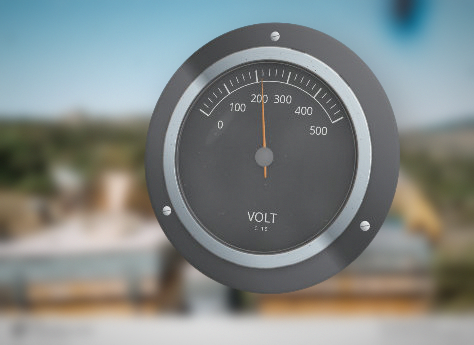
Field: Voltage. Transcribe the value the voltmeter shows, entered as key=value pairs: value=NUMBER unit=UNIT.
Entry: value=220 unit=V
